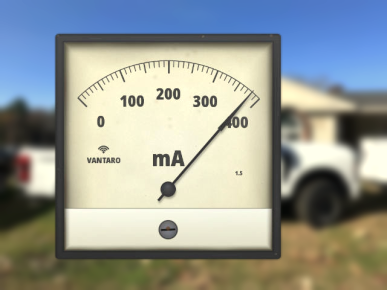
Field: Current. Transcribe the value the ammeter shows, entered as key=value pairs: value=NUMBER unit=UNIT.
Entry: value=380 unit=mA
